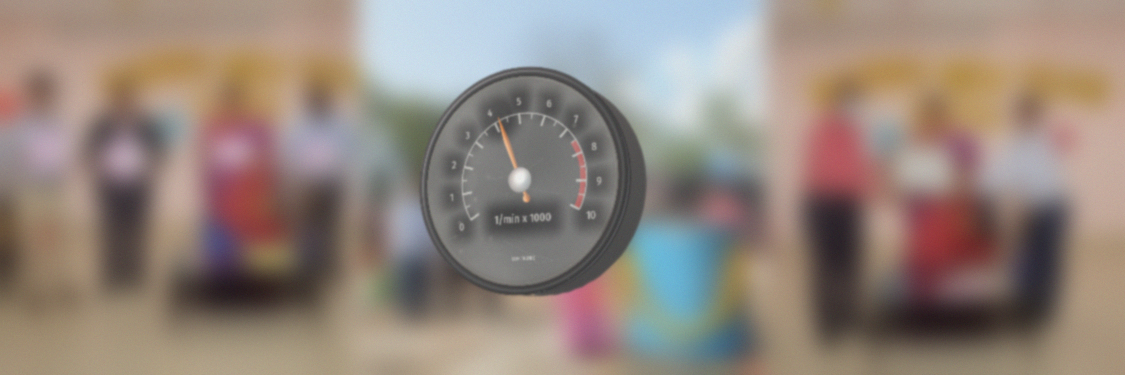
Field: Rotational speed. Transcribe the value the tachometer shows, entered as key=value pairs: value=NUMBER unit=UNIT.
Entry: value=4250 unit=rpm
